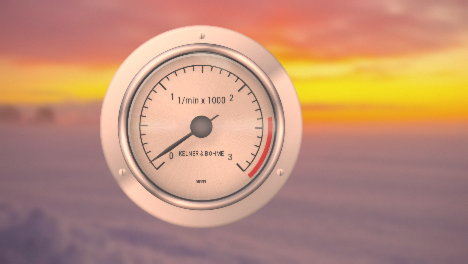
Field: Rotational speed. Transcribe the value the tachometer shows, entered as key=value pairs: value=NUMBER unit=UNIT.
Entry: value=100 unit=rpm
